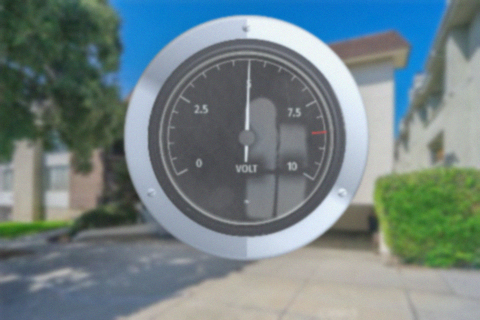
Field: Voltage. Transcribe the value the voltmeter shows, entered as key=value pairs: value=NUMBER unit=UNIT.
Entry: value=5 unit=V
